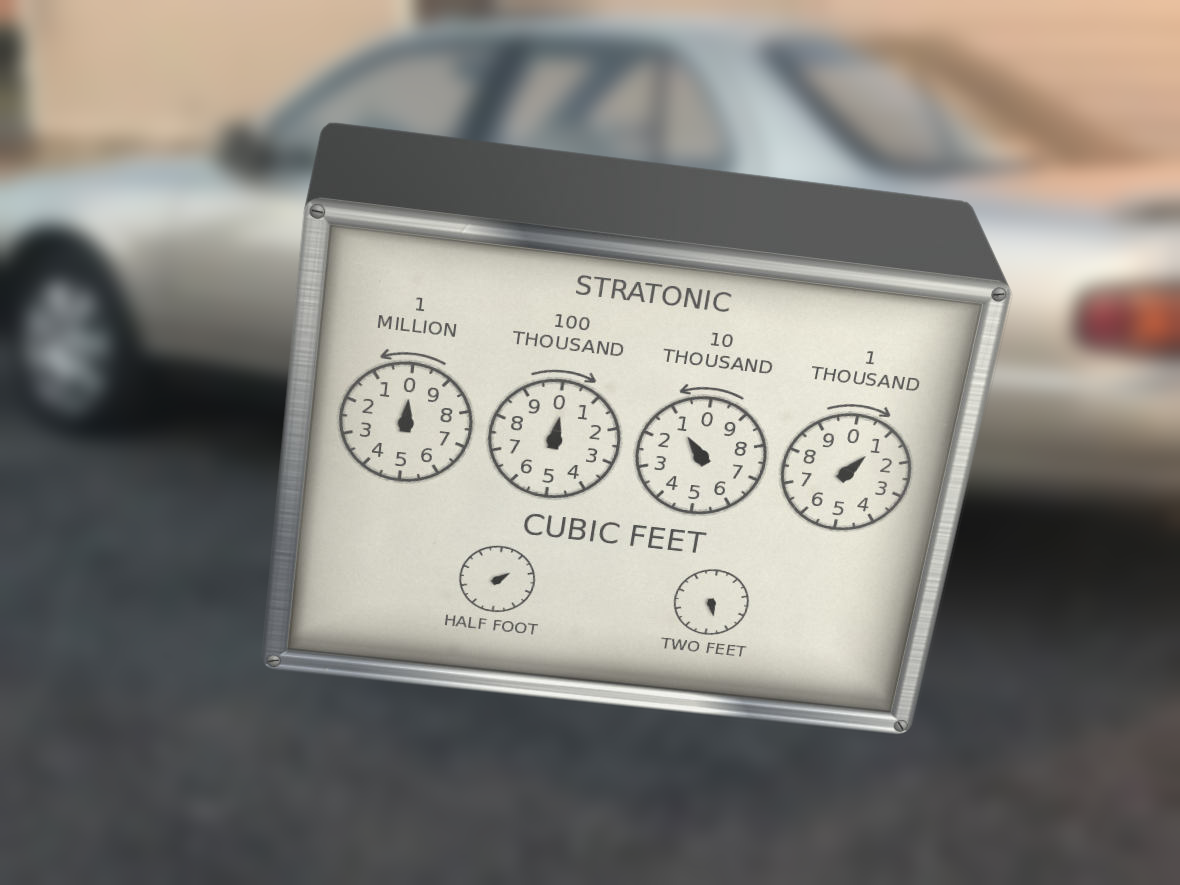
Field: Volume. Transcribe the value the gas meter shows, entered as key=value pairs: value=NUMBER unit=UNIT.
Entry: value=1100 unit=ft³
